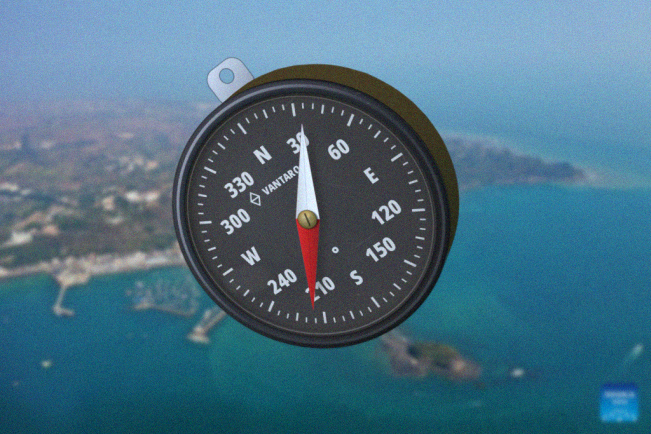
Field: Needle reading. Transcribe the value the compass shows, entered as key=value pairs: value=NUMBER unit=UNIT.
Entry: value=215 unit=°
